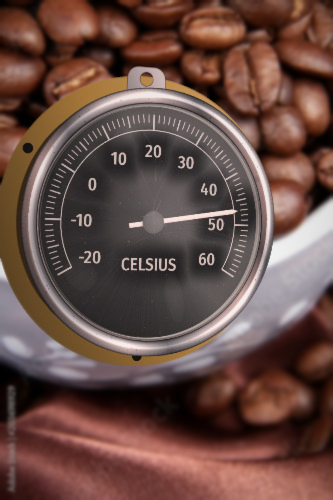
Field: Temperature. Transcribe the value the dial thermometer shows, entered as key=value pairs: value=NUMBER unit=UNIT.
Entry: value=47 unit=°C
